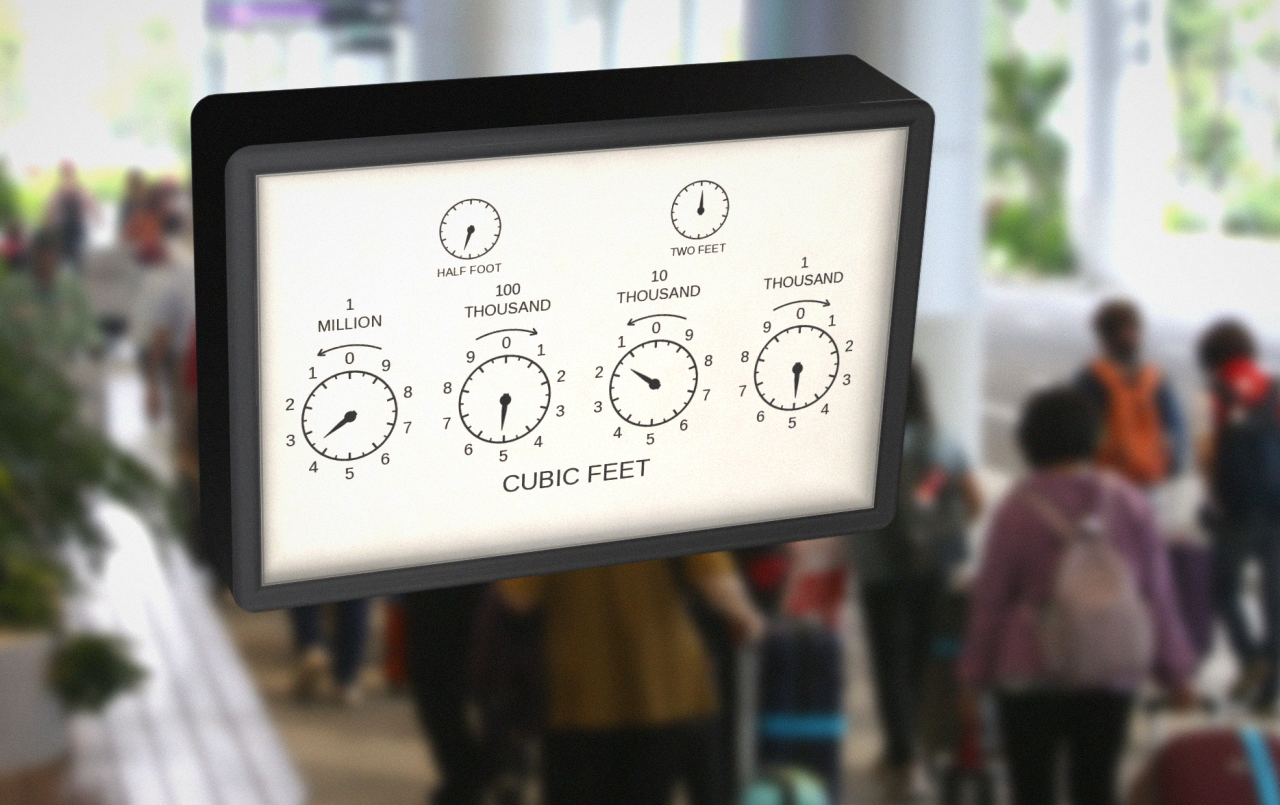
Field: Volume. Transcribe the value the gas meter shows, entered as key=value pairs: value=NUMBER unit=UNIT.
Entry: value=351500 unit=ft³
